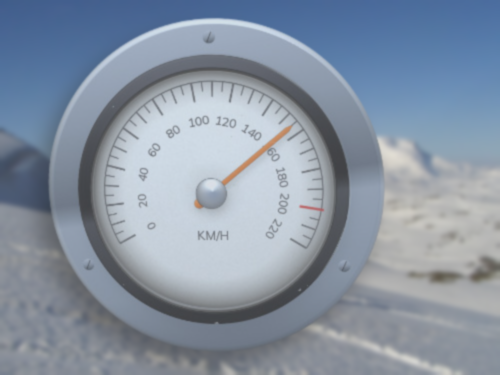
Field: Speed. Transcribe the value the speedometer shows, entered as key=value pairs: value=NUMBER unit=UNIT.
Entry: value=155 unit=km/h
